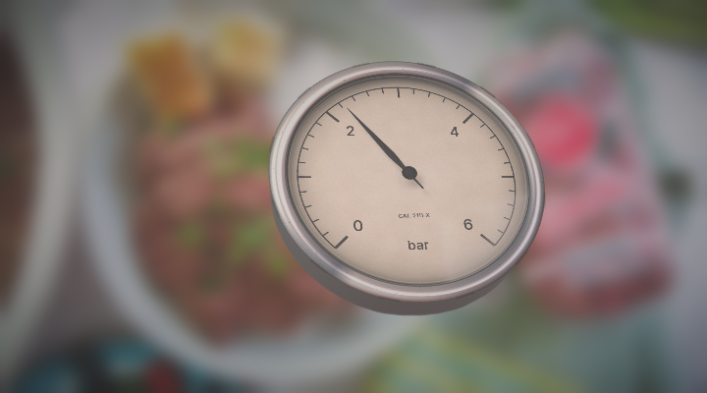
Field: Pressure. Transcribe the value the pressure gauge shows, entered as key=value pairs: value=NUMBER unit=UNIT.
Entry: value=2.2 unit=bar
